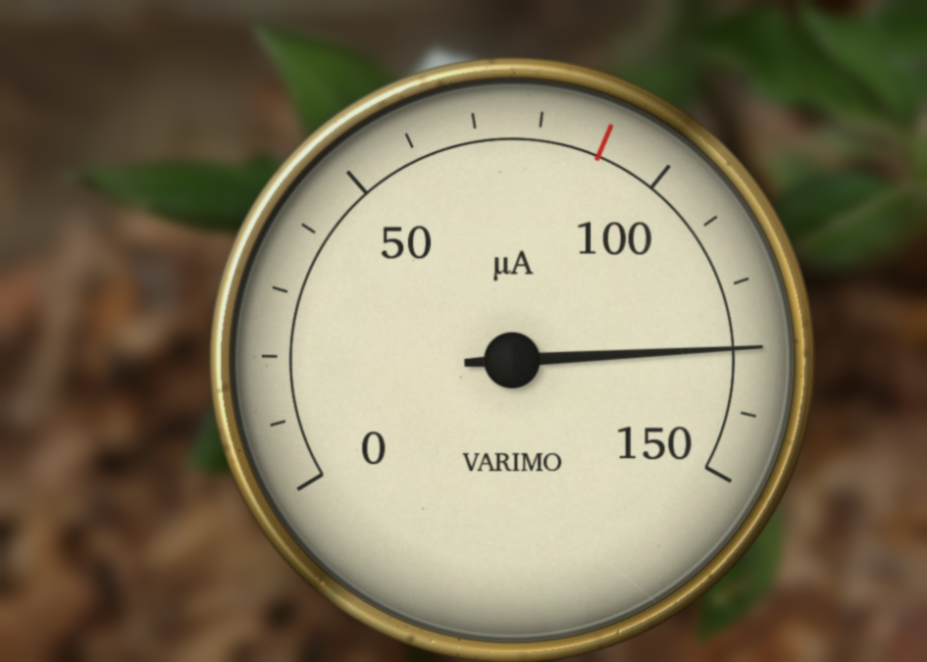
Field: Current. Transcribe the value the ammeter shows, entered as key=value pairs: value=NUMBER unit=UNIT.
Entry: value=130 unit=µA
